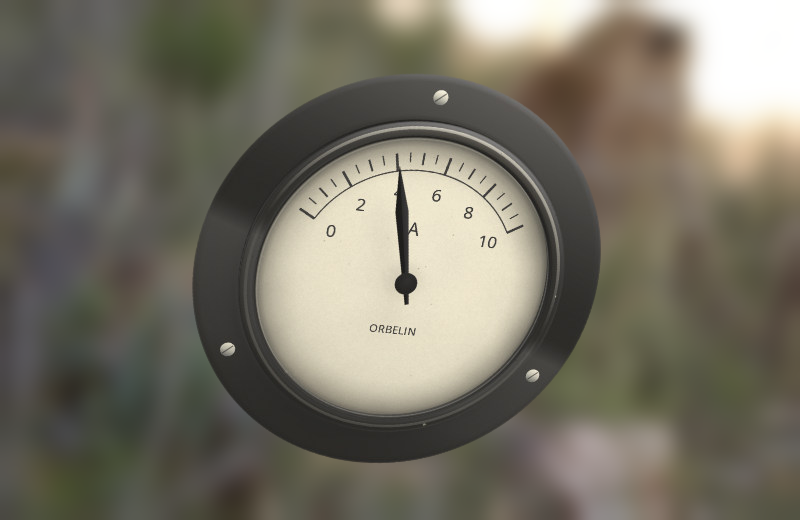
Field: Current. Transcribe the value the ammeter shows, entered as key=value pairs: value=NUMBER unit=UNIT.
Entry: value=4 unit=A
